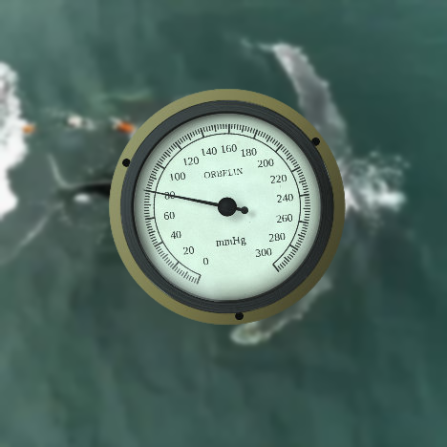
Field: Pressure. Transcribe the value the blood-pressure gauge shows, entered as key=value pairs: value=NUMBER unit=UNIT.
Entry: value=80 unit=mmHg
